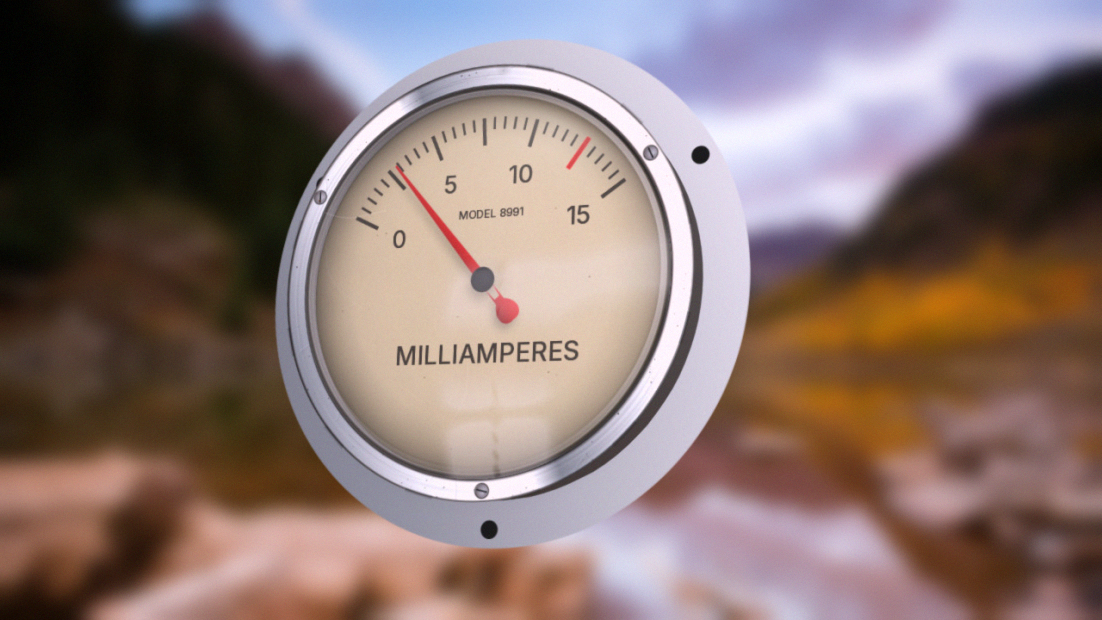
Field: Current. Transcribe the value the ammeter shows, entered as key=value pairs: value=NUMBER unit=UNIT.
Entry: value=3 unit=mA
